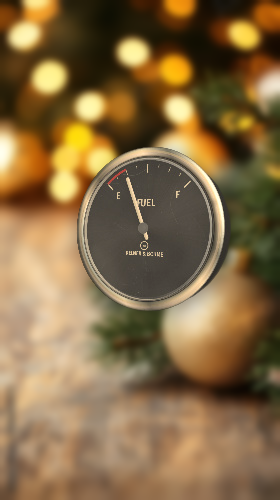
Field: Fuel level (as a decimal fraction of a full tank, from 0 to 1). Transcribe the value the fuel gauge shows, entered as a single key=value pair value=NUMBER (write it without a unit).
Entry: value=0.25
